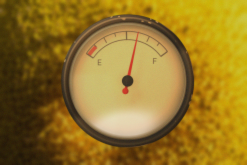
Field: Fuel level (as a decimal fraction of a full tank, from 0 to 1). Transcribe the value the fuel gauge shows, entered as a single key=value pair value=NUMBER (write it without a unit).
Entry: value=0.625
